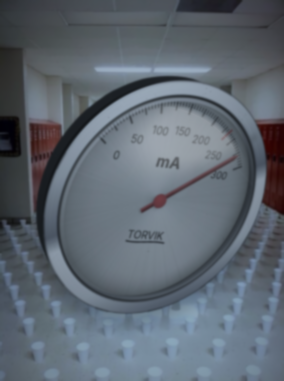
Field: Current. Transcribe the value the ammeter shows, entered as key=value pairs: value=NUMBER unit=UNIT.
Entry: value=275 unit=mA
